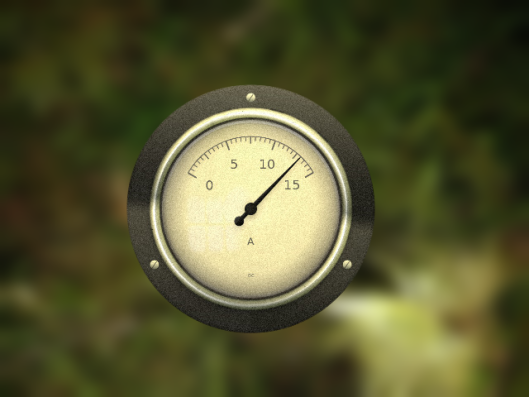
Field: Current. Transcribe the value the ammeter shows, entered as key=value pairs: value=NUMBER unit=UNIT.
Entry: value=13 unit=A
